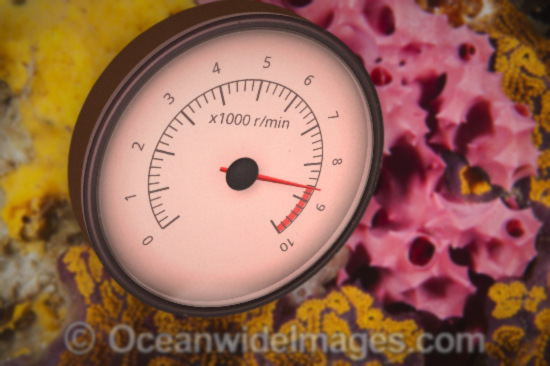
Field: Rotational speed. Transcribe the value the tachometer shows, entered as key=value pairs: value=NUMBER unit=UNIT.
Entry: value=8600 unit=rpm
